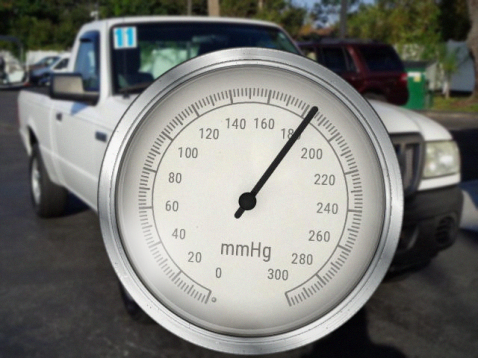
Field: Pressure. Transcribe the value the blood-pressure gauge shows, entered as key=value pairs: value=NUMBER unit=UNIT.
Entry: value=184 unit=mmHg
